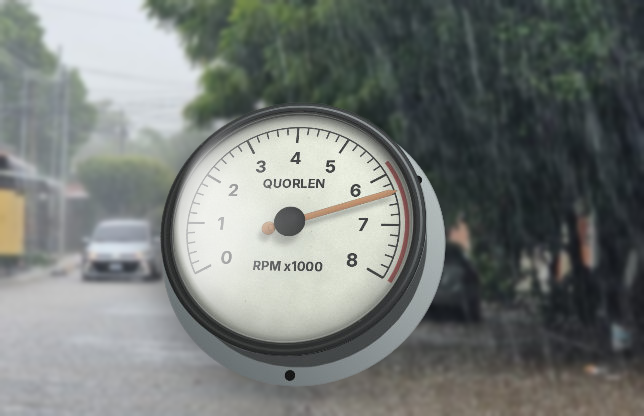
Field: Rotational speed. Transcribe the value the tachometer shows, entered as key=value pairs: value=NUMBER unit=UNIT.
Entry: value=6400 unit=rpm
